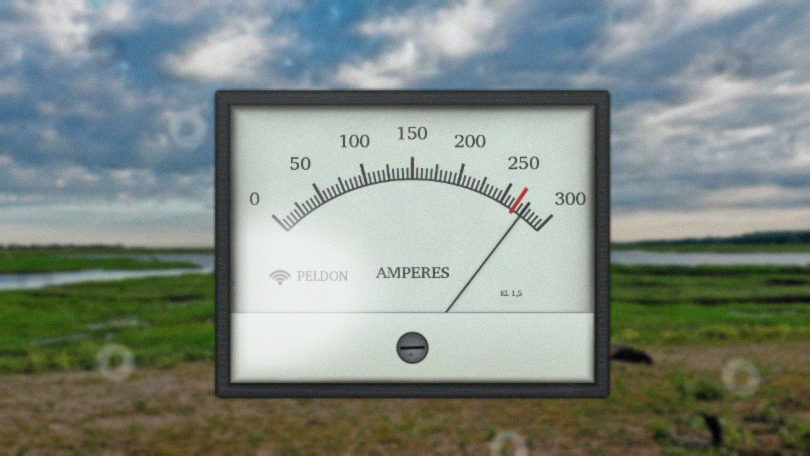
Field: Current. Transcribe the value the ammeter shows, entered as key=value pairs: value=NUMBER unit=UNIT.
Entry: value=275 unit=A
